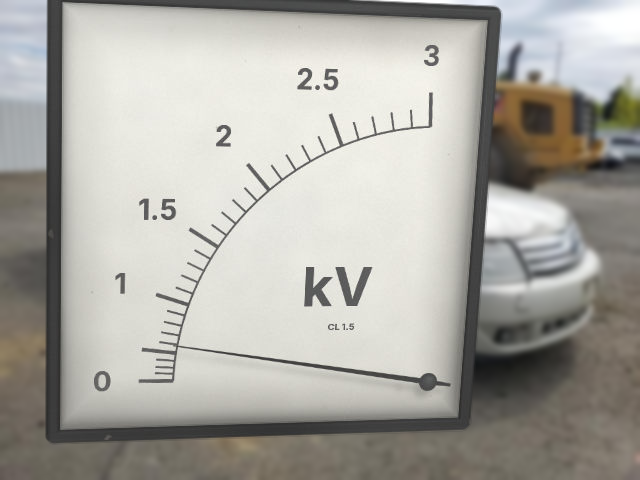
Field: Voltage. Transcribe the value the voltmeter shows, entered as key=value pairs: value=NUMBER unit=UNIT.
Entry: value=0.6 unit=kV
